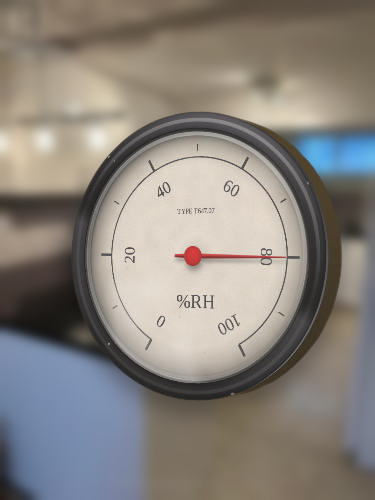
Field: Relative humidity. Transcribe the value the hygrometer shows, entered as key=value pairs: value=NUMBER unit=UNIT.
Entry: value=80 unit=%
